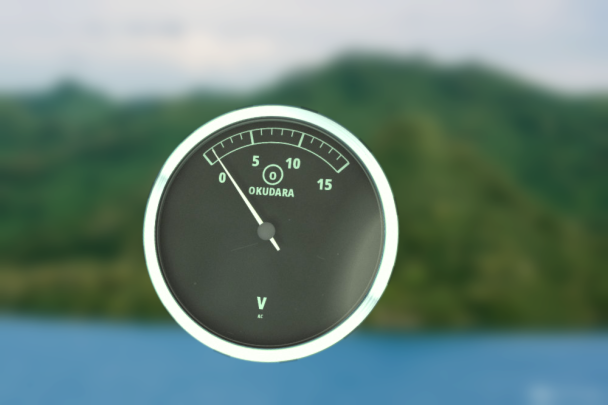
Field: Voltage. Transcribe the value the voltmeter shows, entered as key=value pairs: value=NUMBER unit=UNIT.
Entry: value=1 unit=V
